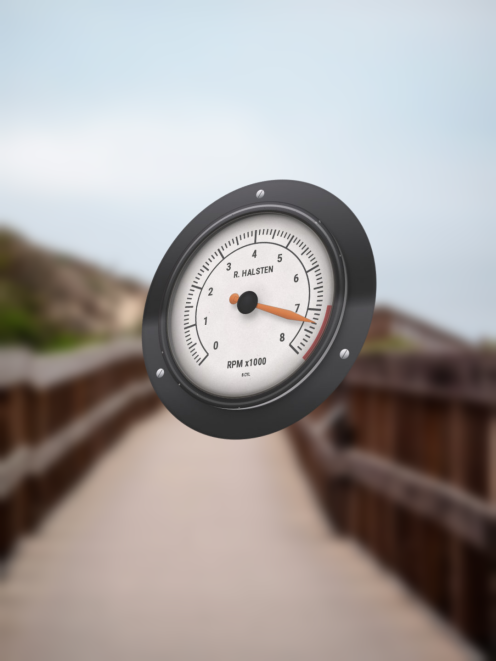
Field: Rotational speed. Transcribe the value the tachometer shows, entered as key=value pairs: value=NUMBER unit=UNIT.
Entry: value=7300 unit=rpm
